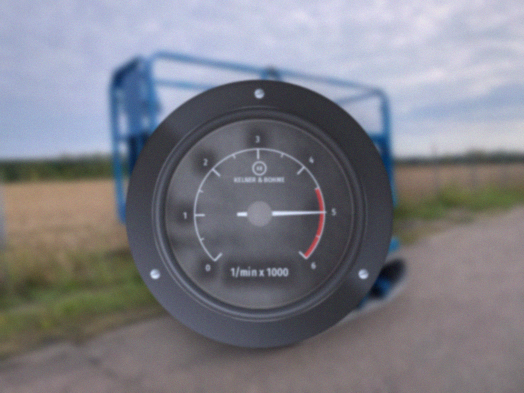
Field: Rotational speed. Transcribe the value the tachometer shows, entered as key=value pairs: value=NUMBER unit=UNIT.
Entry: value=5000 unit=rpm
